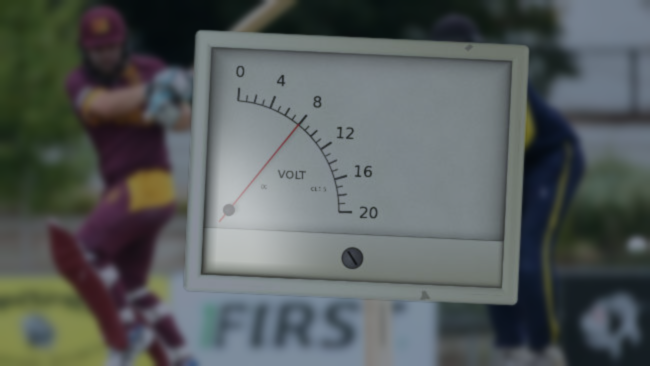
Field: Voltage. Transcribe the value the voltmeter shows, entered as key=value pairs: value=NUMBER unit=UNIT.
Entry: value=8 unit=V
